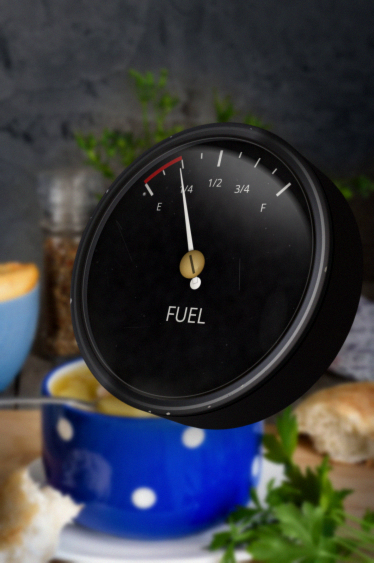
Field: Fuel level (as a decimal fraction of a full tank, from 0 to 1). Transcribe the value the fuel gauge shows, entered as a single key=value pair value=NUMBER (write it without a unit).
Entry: value=0.25
